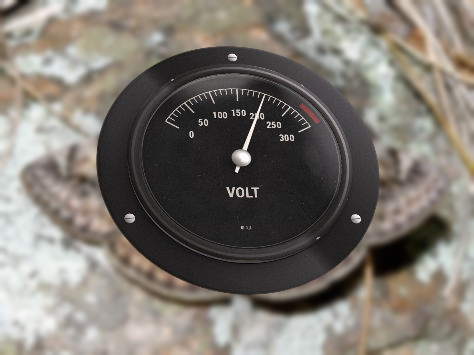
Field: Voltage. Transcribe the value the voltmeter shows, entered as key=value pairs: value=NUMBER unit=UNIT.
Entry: value=200 unit=V
